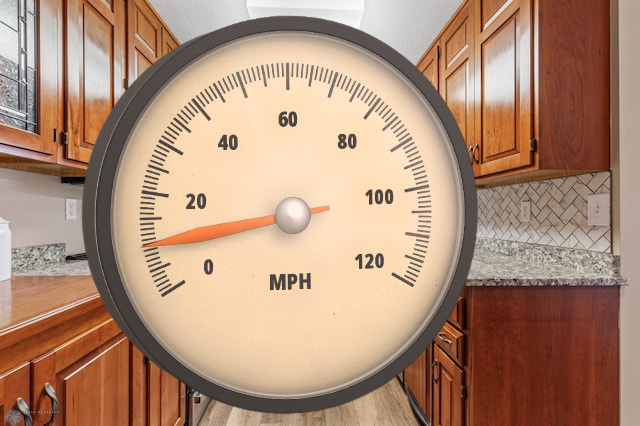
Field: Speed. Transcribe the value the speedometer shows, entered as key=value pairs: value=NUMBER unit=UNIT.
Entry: value=10 unit=mph
